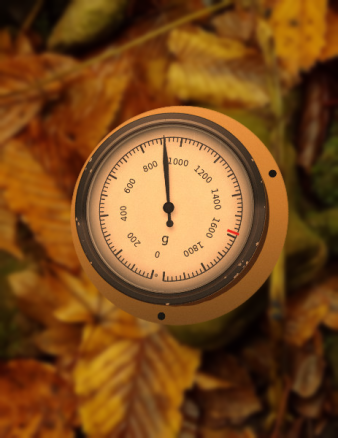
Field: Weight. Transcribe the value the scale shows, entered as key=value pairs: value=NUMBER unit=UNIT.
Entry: value=920 unit=g
